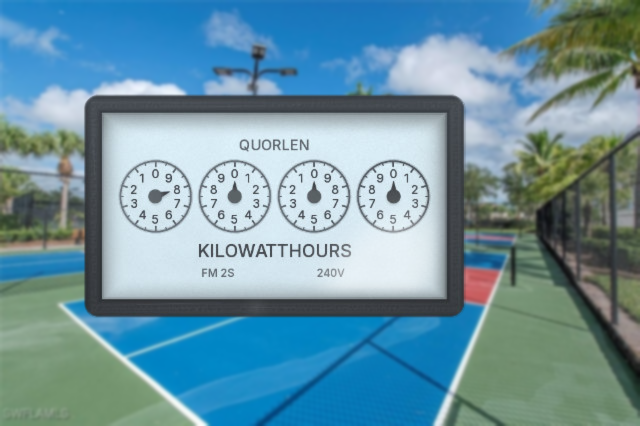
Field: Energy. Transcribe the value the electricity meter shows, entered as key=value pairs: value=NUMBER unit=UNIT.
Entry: value=8000 unit=kWh
